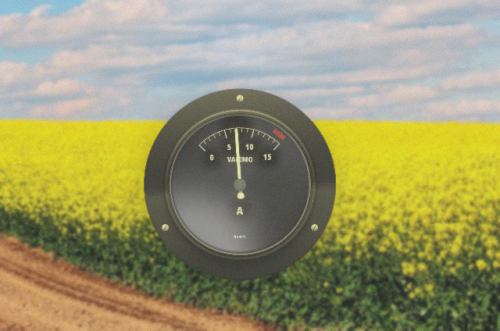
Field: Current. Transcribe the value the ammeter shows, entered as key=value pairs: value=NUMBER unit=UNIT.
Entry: value=7 unit=A
